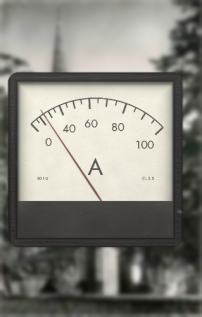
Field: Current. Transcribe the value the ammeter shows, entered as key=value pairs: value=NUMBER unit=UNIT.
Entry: value=25 unit=A
